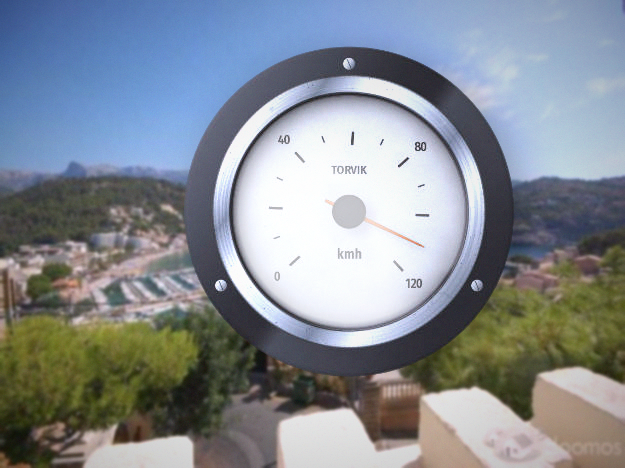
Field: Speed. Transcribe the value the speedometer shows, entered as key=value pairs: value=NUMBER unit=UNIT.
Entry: value=110 unit=km/h
